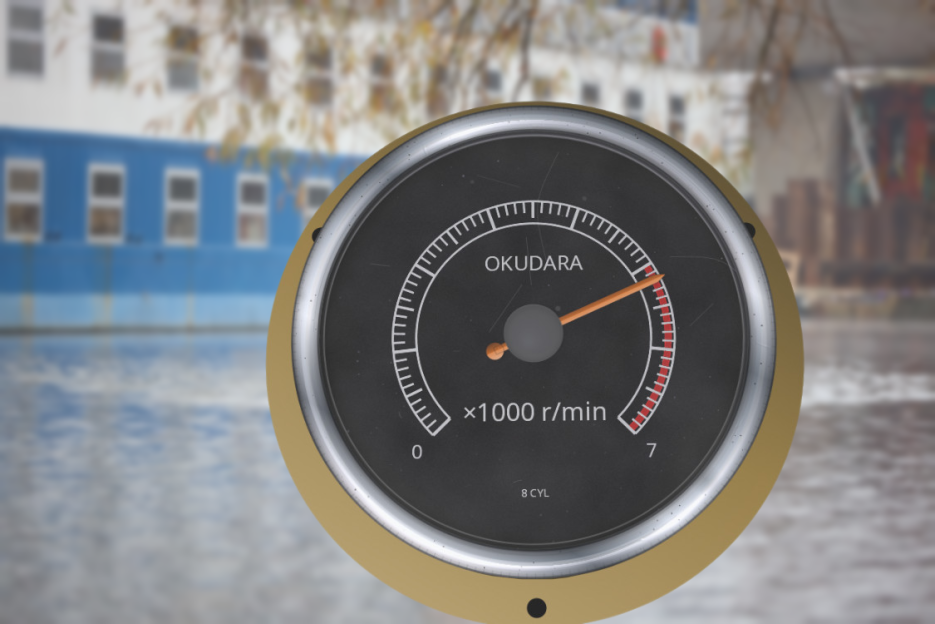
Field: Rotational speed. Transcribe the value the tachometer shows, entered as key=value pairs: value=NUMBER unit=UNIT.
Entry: value=5200 unit=rpm
